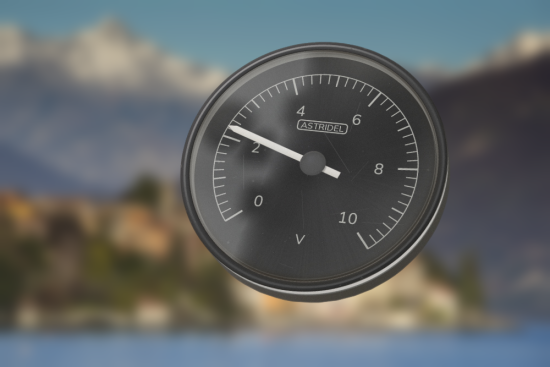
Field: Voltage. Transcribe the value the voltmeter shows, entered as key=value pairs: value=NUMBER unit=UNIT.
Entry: value=2.2 unit=V
